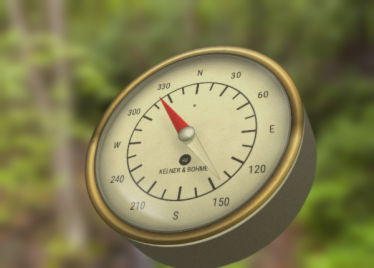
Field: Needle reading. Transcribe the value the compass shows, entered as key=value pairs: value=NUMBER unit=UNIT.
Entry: value=322.5 unit=°
